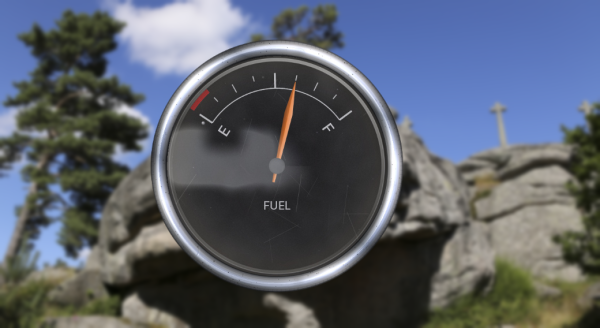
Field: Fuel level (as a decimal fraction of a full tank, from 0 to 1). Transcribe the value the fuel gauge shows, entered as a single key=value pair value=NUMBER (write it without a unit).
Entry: value=0.625
